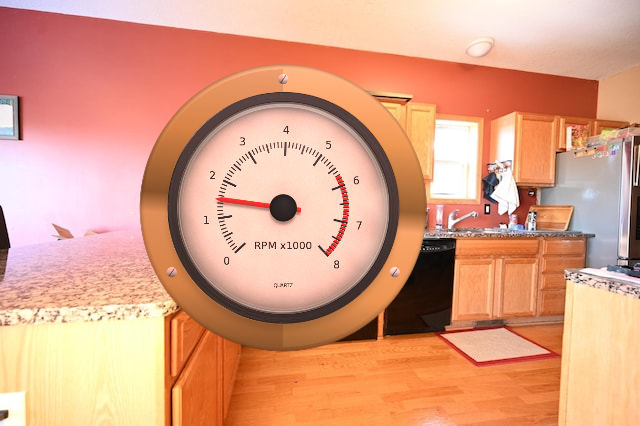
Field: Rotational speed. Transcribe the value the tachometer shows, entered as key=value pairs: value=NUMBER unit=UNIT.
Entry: value=1500 unit=rpm
